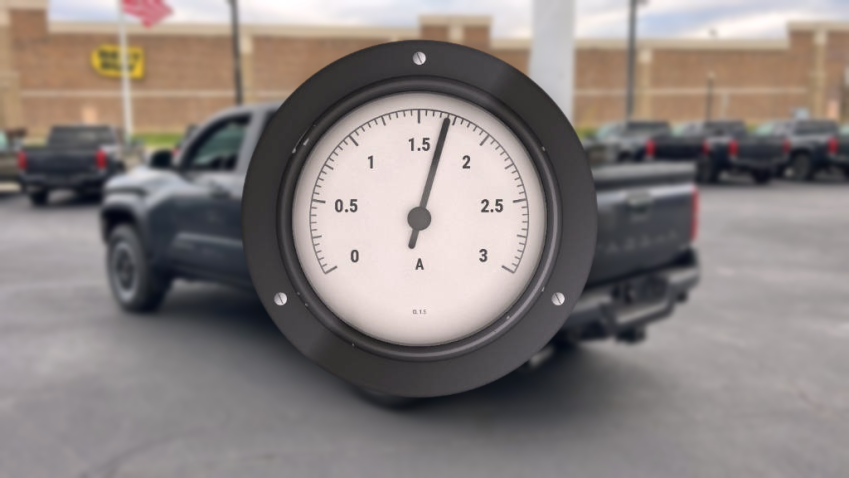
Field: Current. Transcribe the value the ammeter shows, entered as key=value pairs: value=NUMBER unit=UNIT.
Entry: value=1.7 unit=A
